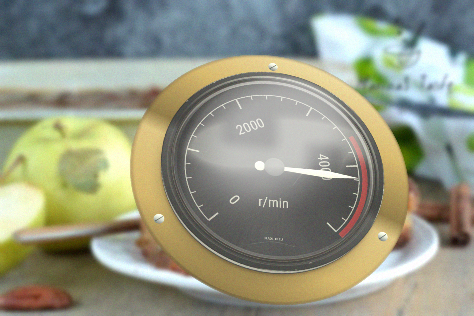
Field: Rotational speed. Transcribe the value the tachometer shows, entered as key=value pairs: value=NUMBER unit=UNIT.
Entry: value=4200 unit=rpm
